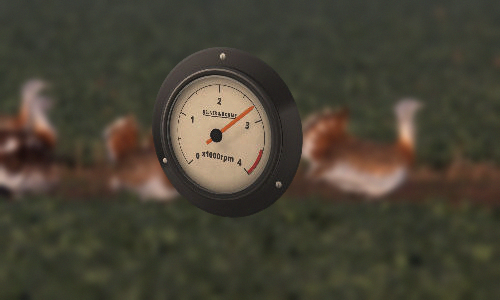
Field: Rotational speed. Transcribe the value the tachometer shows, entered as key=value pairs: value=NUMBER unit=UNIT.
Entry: value=2750 unit=rpm
